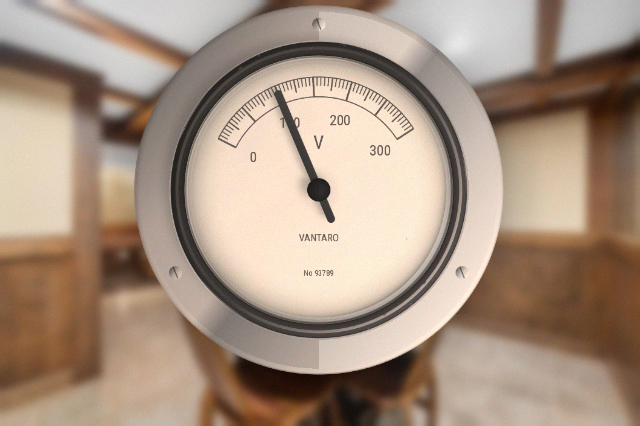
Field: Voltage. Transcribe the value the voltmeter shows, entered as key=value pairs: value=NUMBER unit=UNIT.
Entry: value=100 unit=V
